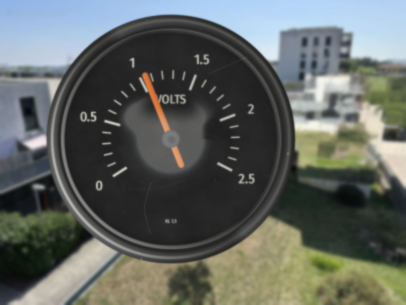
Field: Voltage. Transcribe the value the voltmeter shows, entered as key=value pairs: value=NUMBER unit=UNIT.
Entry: value=1.05 unit=V
